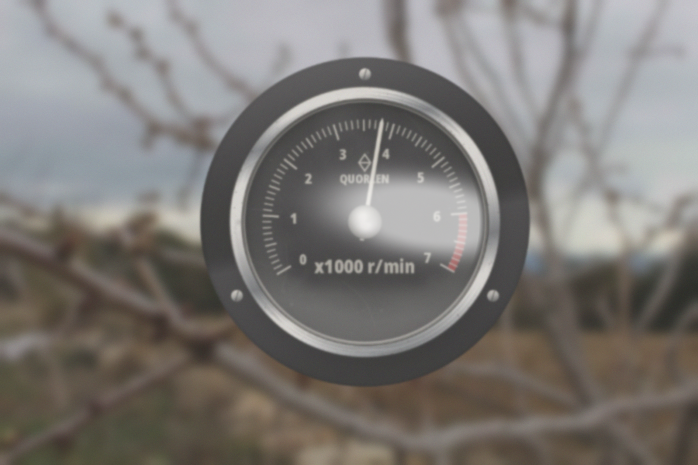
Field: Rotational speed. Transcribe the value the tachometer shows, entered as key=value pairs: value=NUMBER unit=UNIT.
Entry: value=3800 unit=rpm
